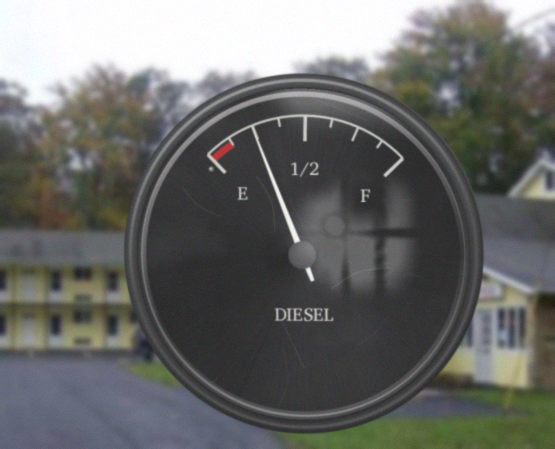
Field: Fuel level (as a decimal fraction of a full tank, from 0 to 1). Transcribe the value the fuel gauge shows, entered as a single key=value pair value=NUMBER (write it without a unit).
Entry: value=0.25
